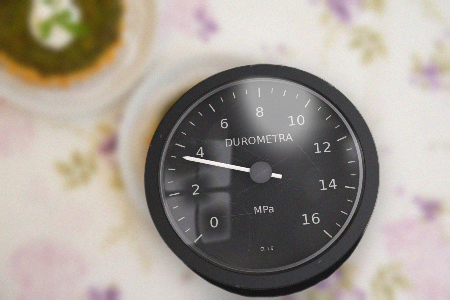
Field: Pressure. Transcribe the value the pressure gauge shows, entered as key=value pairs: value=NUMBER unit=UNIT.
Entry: value=3.5 unit=MPa
